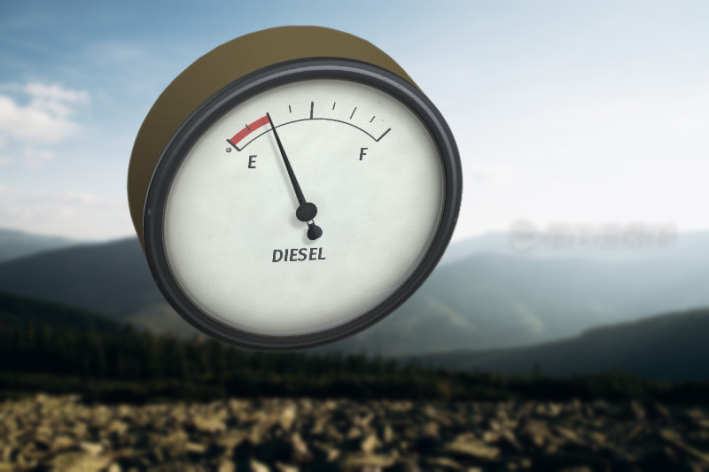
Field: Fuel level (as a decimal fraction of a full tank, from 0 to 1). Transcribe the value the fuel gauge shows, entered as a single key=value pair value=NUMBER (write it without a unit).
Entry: value=0.25
